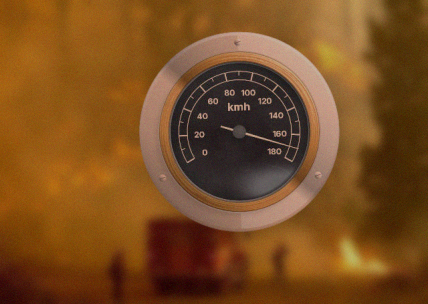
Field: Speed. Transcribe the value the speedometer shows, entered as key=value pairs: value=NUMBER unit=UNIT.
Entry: value=170 unit=km/h
